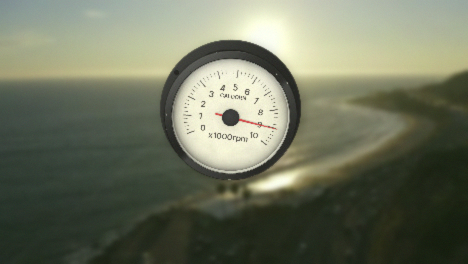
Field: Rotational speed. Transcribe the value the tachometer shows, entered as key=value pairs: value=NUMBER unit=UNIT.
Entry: value=9000 unit=rpm
